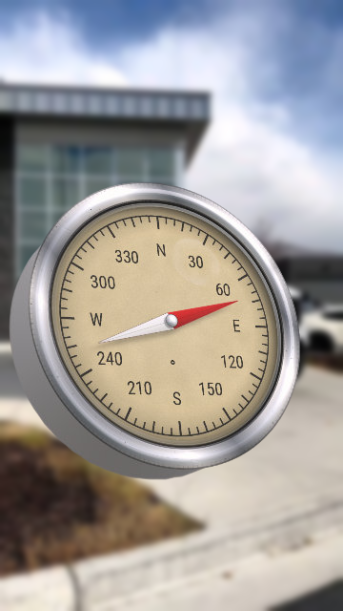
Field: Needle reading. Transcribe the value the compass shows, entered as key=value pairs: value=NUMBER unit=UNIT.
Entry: value=72.5 unit=°
